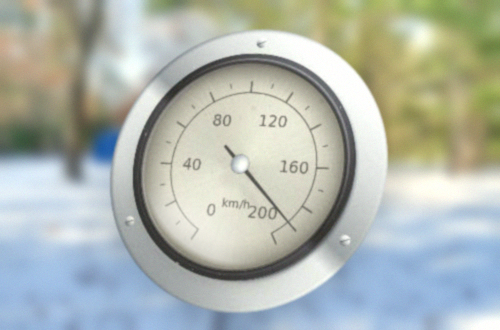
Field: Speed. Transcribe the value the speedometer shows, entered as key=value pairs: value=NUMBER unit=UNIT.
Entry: value=190 unit=km/h
